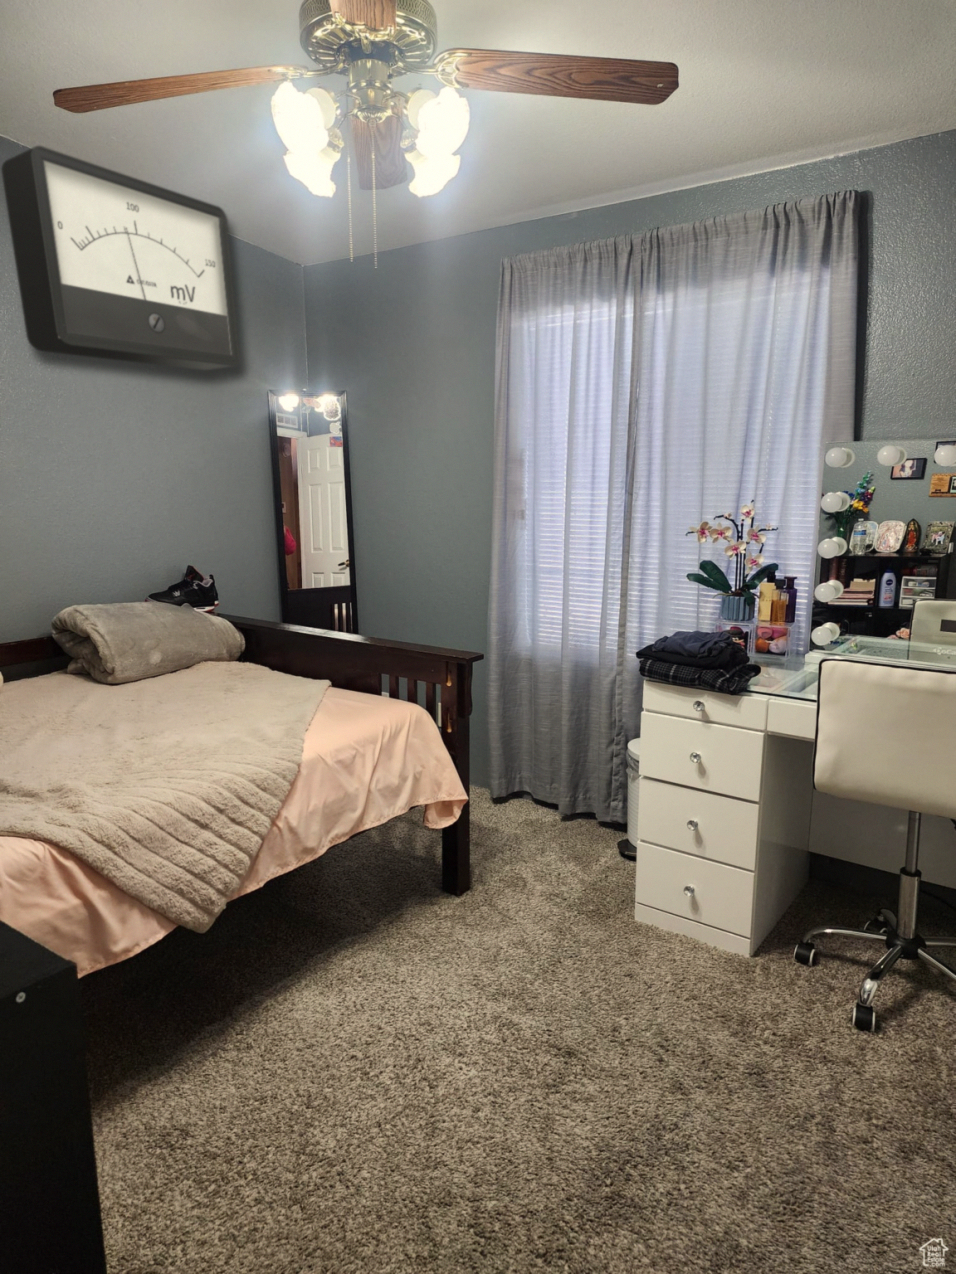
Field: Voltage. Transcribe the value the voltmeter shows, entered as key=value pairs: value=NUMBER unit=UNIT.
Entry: value=90 unit=mV
